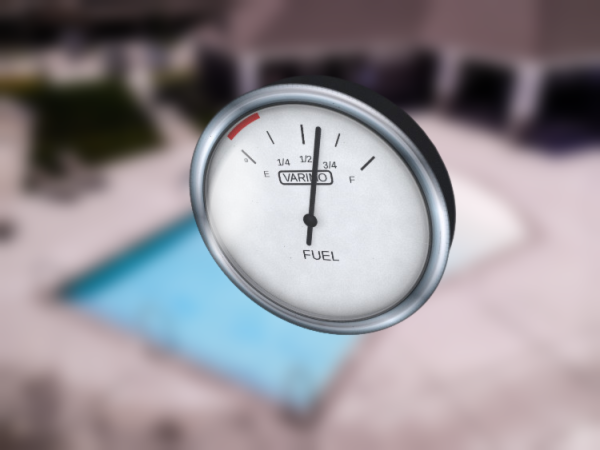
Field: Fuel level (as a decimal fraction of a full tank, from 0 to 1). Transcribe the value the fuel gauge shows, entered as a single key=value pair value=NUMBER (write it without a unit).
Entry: value=0.625
